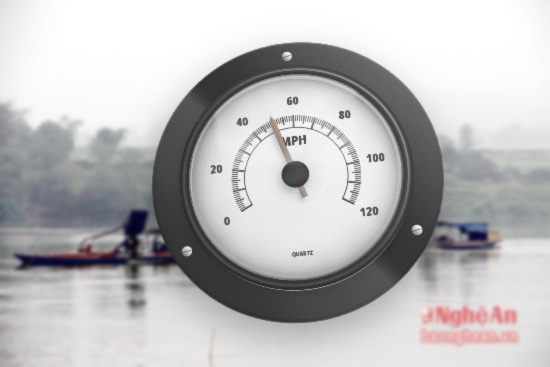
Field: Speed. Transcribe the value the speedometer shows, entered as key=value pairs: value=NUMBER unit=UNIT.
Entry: value=50 unit=mph
